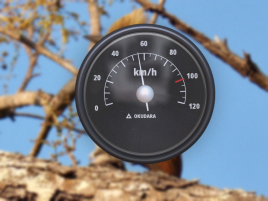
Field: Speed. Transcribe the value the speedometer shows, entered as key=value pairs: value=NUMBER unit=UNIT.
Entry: value=55 unit=km/h
